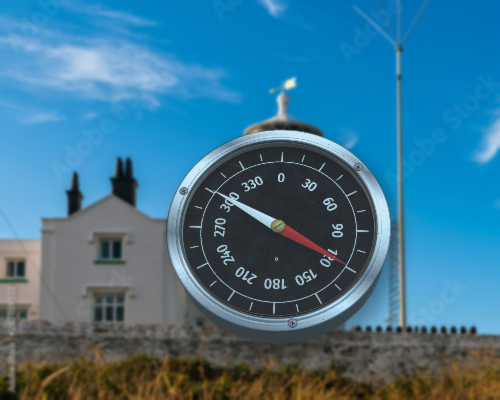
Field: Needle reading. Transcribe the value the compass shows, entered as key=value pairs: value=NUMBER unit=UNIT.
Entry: value=120 unit=°
